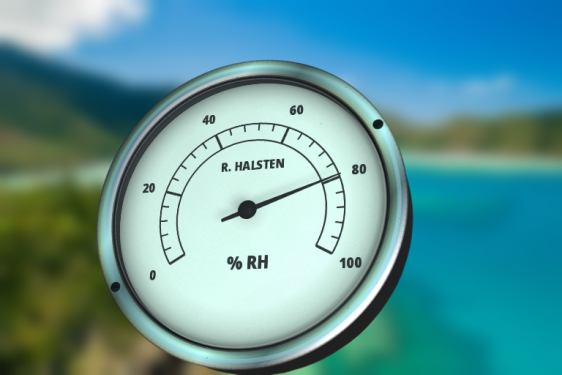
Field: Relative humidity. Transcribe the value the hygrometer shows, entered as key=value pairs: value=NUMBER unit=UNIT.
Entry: value=80 unit=%
